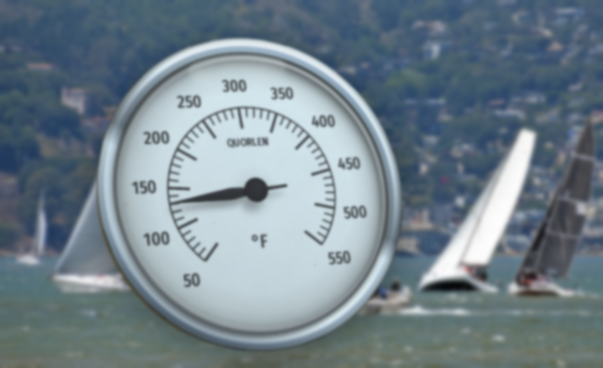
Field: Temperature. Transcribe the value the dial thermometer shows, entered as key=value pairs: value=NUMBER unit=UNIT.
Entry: value=130 unit=°F
